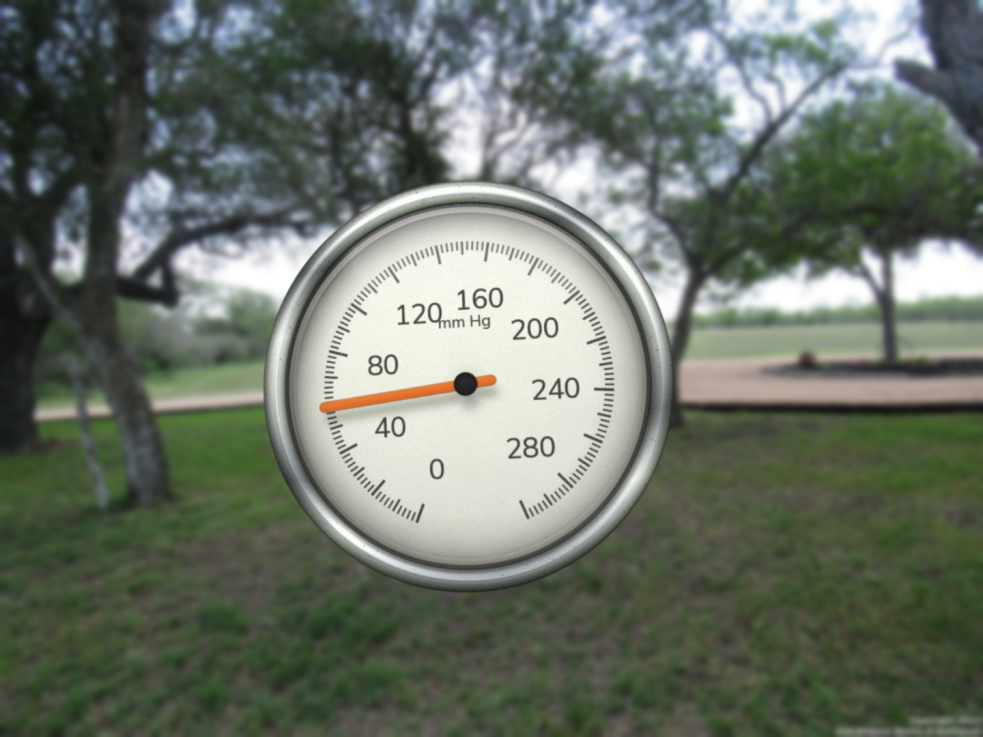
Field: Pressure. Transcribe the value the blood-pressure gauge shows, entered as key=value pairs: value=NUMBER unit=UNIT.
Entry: value=58 unit=mmHg
